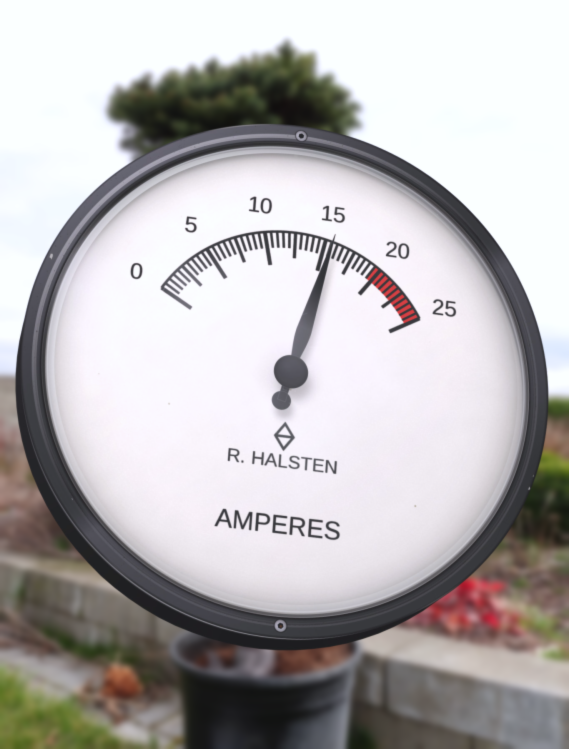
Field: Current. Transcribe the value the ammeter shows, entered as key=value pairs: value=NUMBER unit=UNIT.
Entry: value=15.5 unit=A
